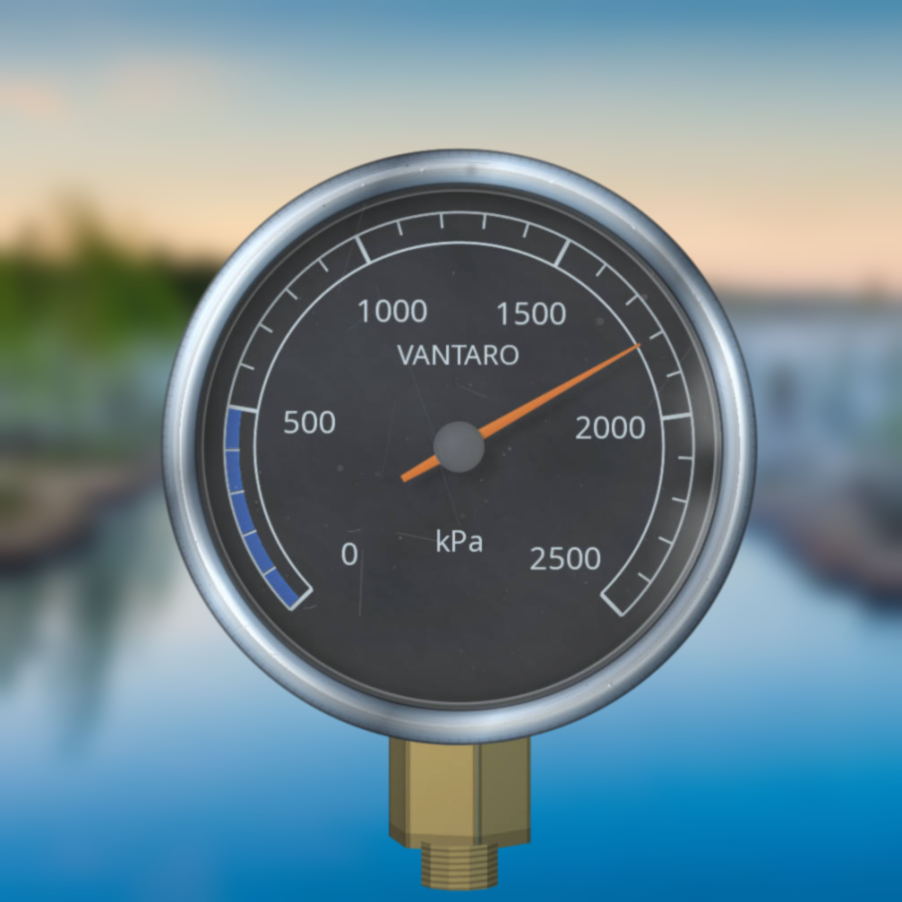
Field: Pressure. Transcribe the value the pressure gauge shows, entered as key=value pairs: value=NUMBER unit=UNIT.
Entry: value=1800 unit=kPa
